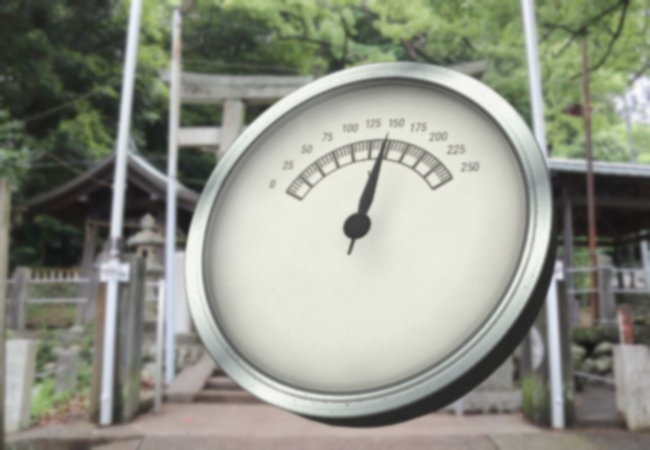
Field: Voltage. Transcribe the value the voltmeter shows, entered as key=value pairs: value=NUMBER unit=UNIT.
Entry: value=150 unit=V
